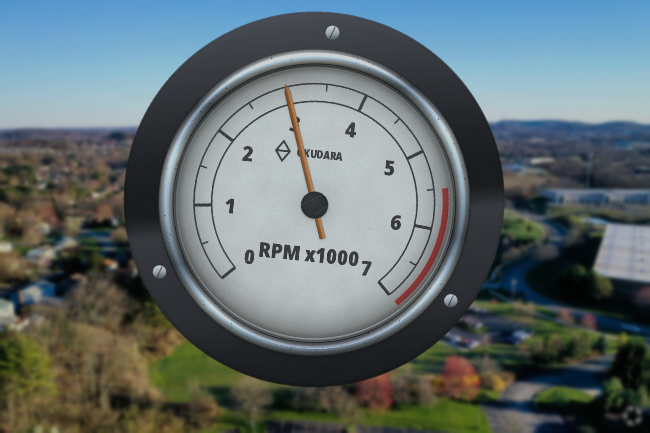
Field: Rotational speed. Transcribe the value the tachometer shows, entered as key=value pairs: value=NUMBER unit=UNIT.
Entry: value=3000 unit=rpm
